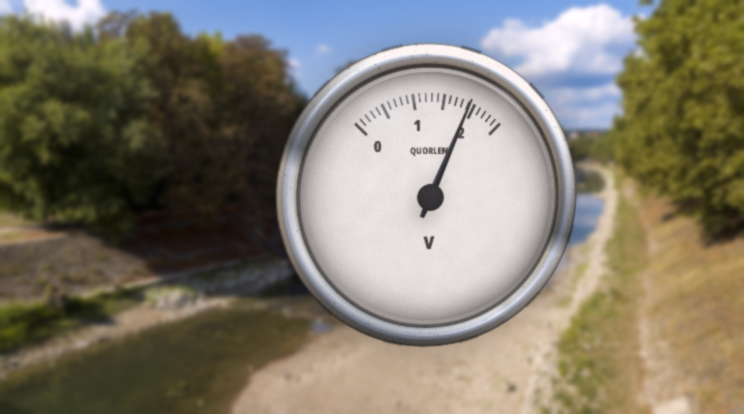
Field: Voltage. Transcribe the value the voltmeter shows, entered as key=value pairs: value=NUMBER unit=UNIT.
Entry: value=1.9 unit=V
